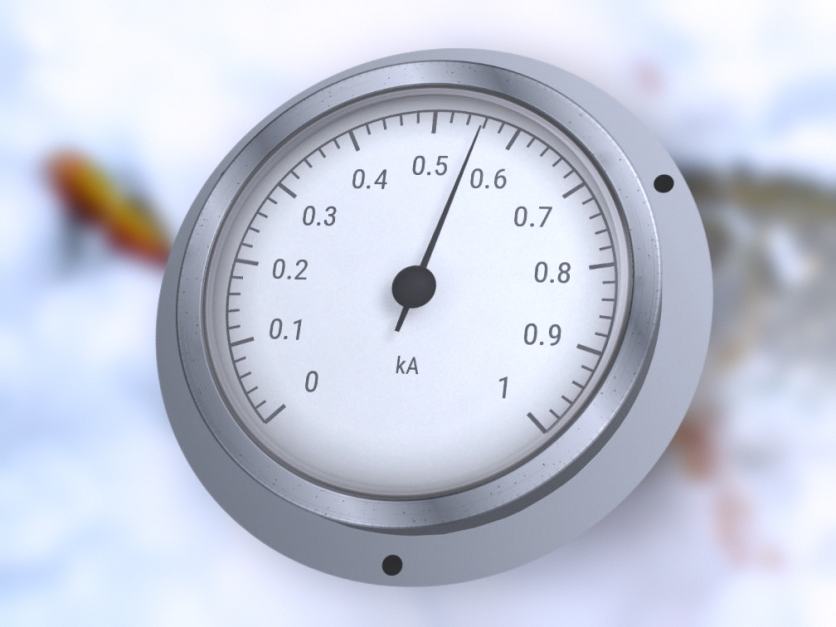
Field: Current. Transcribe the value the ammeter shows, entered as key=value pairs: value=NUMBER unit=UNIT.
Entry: value=0.56 unit=kA
